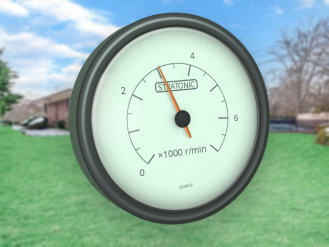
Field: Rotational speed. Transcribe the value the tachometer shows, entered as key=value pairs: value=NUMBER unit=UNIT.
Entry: value=3000 unit=rpm
